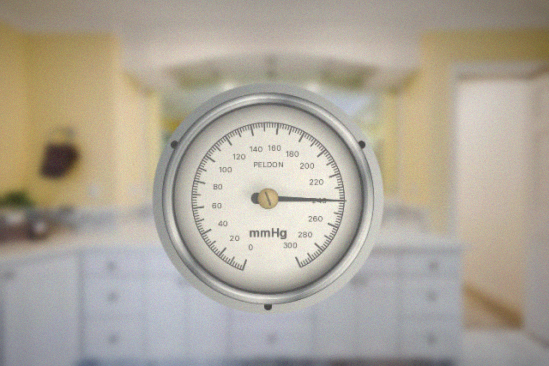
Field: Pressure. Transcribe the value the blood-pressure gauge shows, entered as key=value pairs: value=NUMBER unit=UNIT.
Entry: value=240 unit=mmHg
